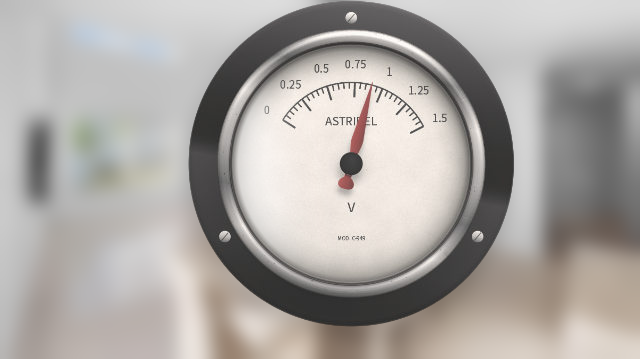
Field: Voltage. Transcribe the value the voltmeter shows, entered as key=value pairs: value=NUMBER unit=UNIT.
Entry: value=0.9 unit=V
